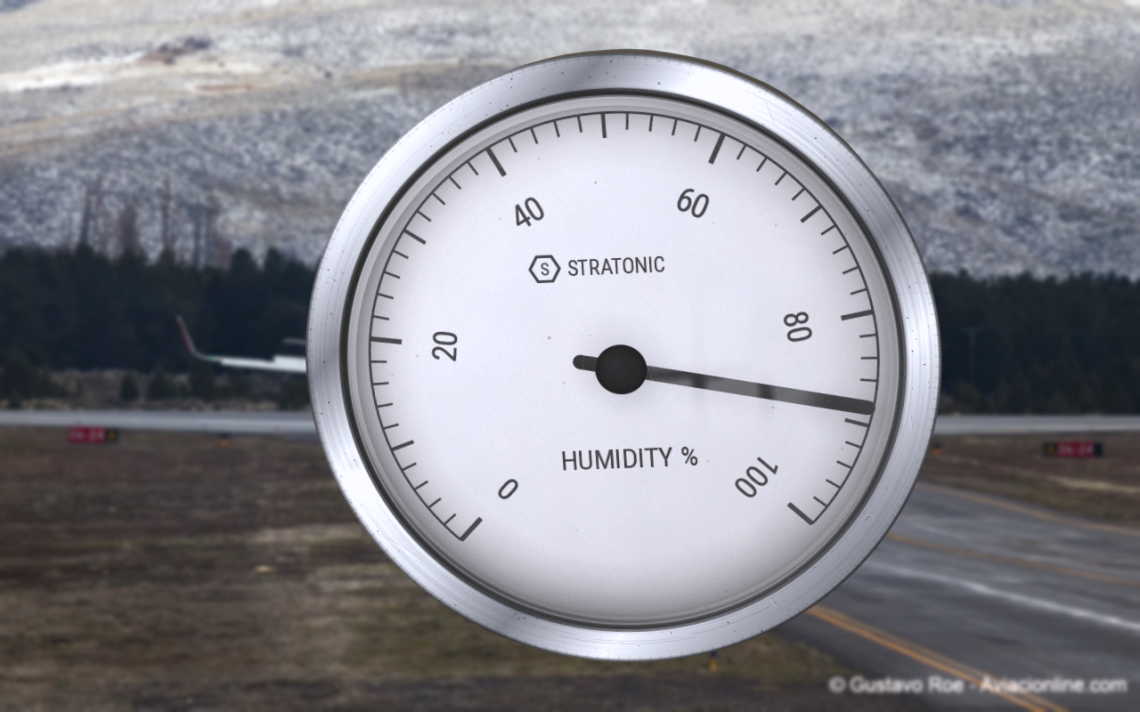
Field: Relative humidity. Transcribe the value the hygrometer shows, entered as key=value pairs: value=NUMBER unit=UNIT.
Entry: value=88 unit=%
